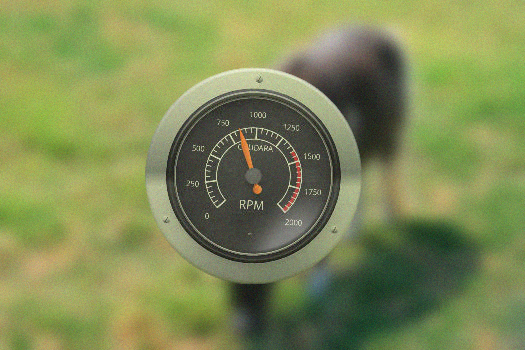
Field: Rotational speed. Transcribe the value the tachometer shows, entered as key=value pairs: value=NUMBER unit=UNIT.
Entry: value=850 unit=rpm
